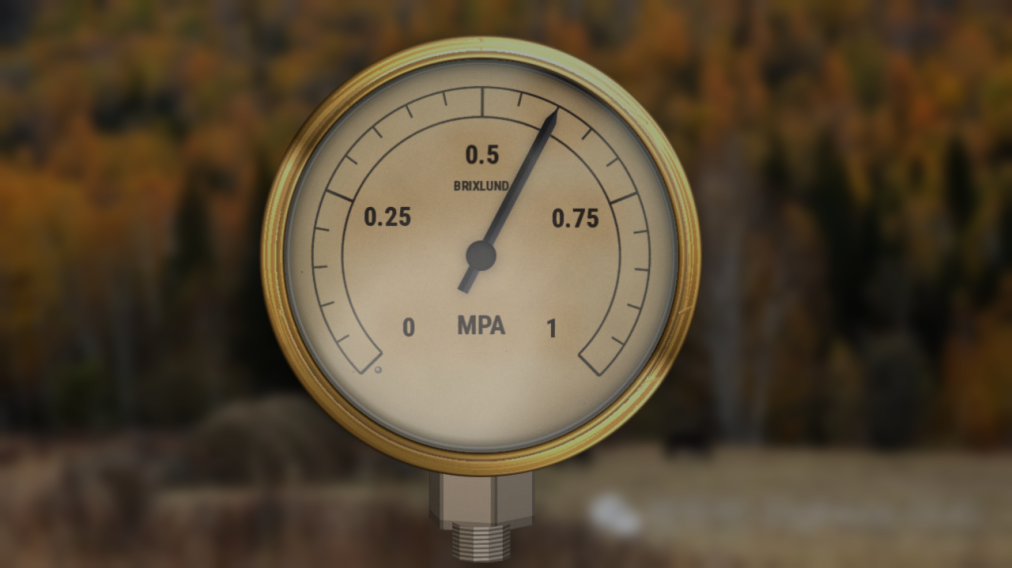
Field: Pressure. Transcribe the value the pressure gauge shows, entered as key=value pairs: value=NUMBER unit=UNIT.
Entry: value=0.6 unit=MPa
